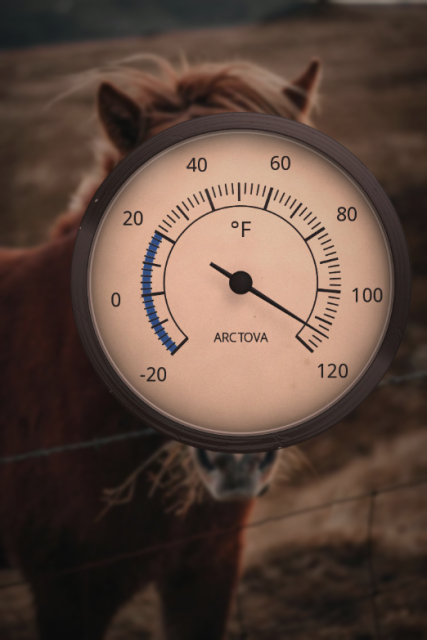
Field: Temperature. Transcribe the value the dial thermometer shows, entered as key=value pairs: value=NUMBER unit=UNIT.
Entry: value=114 unit=°F
